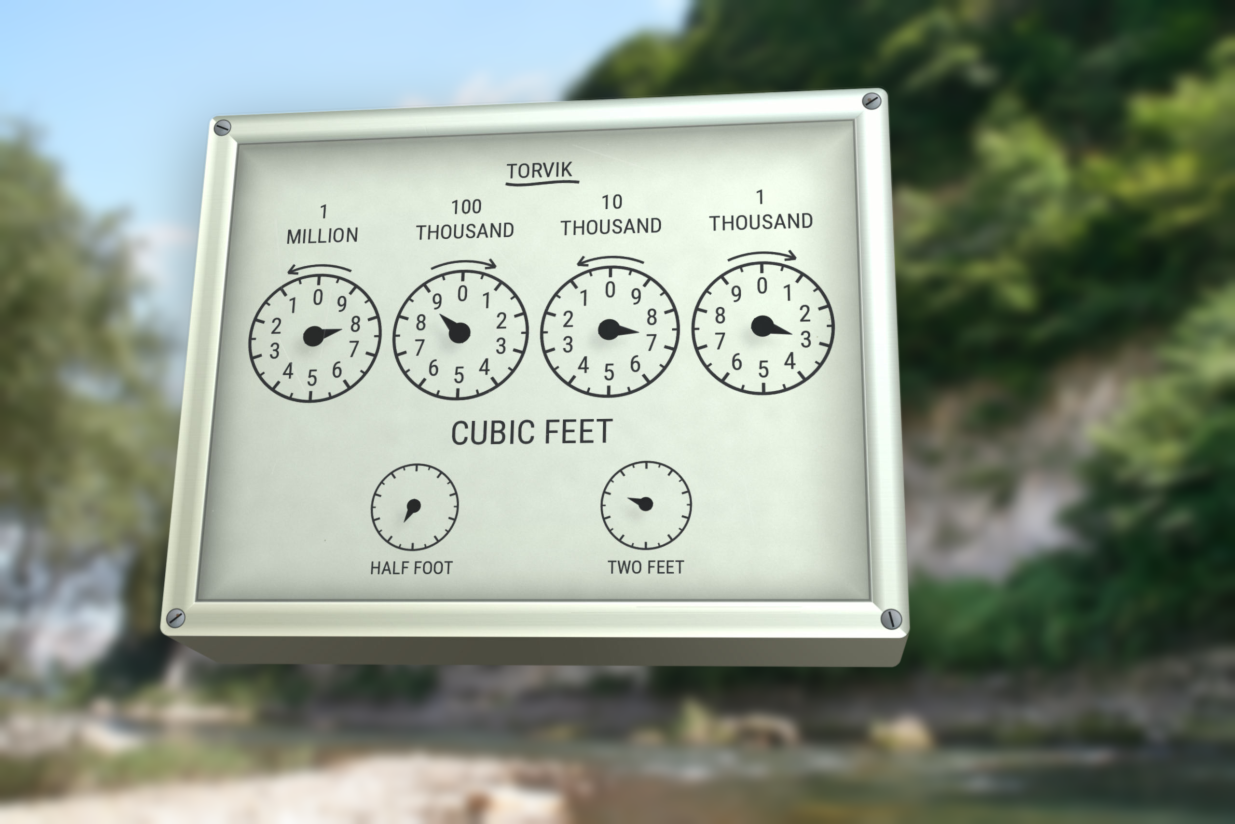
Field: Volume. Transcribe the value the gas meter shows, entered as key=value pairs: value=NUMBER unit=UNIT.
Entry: value=787300 unit=ft³
